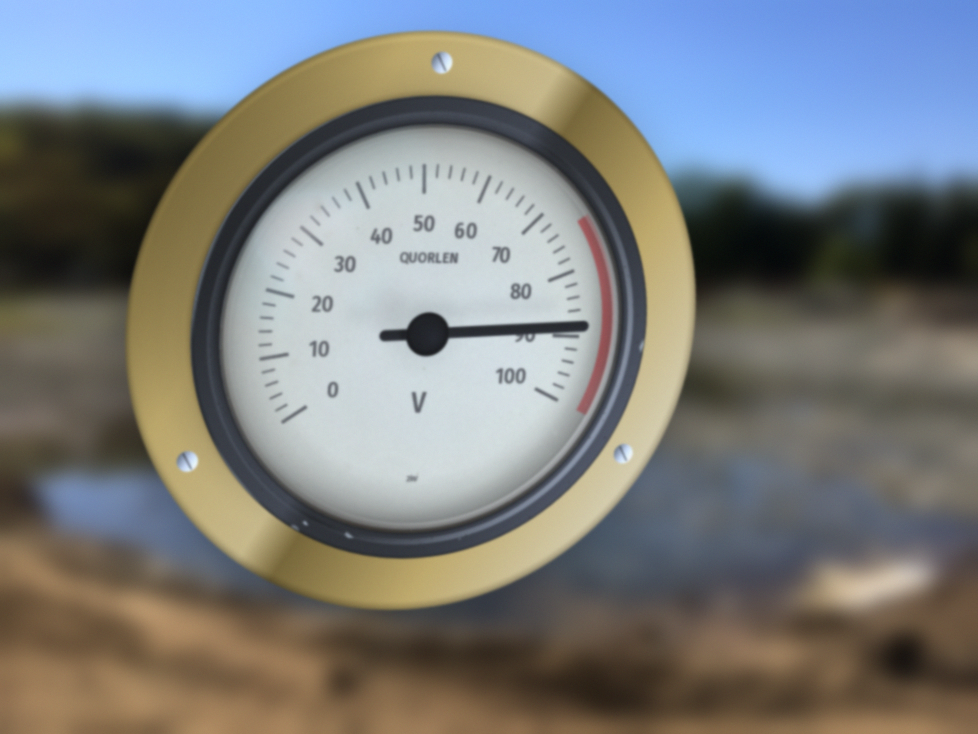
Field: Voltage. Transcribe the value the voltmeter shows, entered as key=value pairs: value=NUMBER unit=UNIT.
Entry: value=88 unit=V
